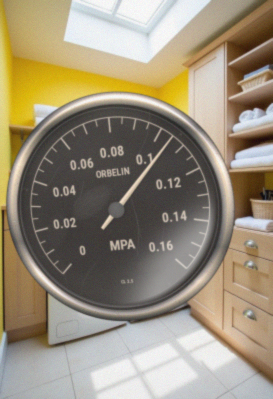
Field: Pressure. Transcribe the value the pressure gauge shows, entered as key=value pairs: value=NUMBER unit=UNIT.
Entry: value=0.105 unit=MPa
